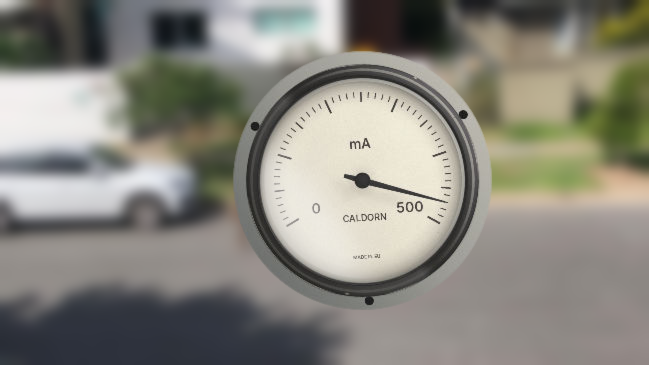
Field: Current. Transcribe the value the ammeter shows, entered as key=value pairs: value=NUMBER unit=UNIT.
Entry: value=470 unit=mA
